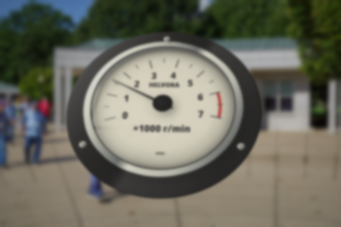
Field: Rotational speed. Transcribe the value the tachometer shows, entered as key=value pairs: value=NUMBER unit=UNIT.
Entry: value=1500 unit=rpm
